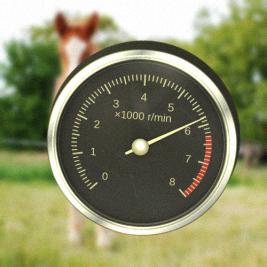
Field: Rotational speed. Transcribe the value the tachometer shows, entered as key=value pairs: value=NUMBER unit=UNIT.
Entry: value=5800 unit=rpm
